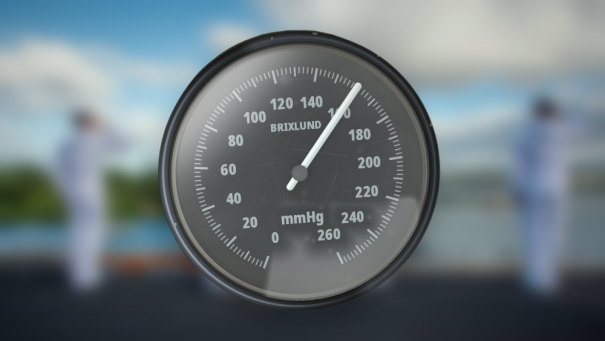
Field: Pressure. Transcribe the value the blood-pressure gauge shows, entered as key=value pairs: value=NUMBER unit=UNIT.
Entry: value=160 unit=mmHg
